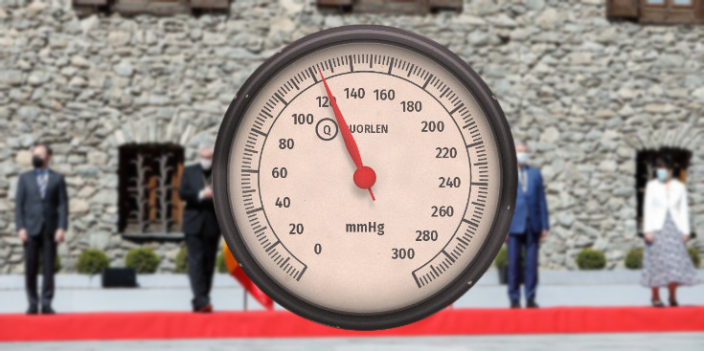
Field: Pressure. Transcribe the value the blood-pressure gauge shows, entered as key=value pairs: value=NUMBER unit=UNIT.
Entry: value=124 unit=mmHg
